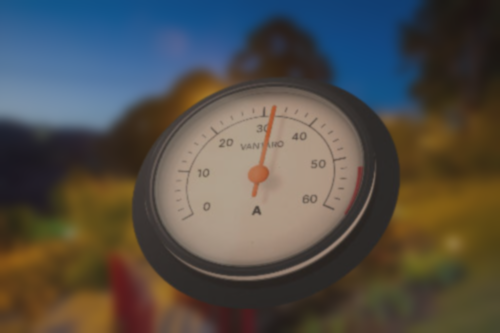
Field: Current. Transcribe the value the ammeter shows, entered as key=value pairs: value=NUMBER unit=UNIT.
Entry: value=32 unit=A
